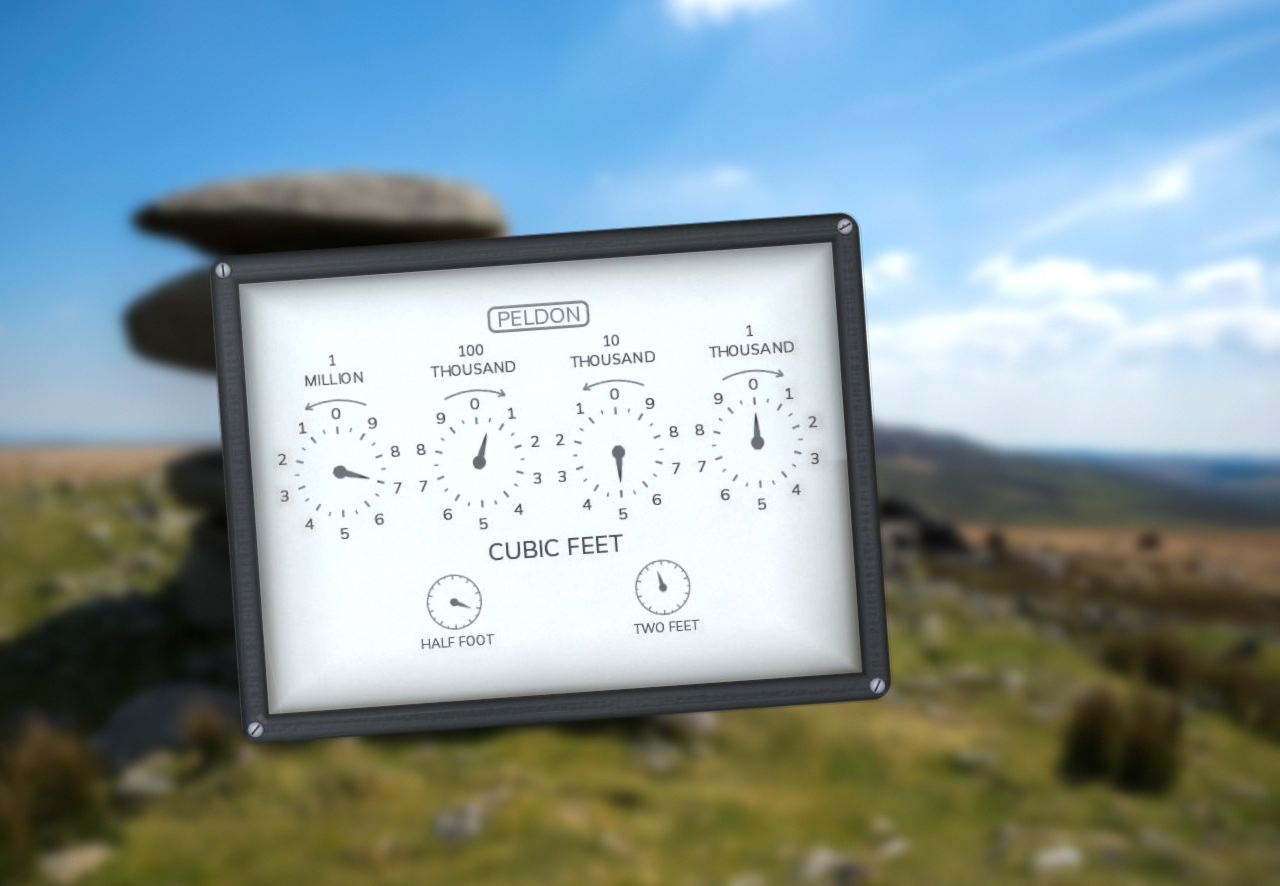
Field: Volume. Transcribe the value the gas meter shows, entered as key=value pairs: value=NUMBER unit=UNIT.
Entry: value=705000 unit=ft³
